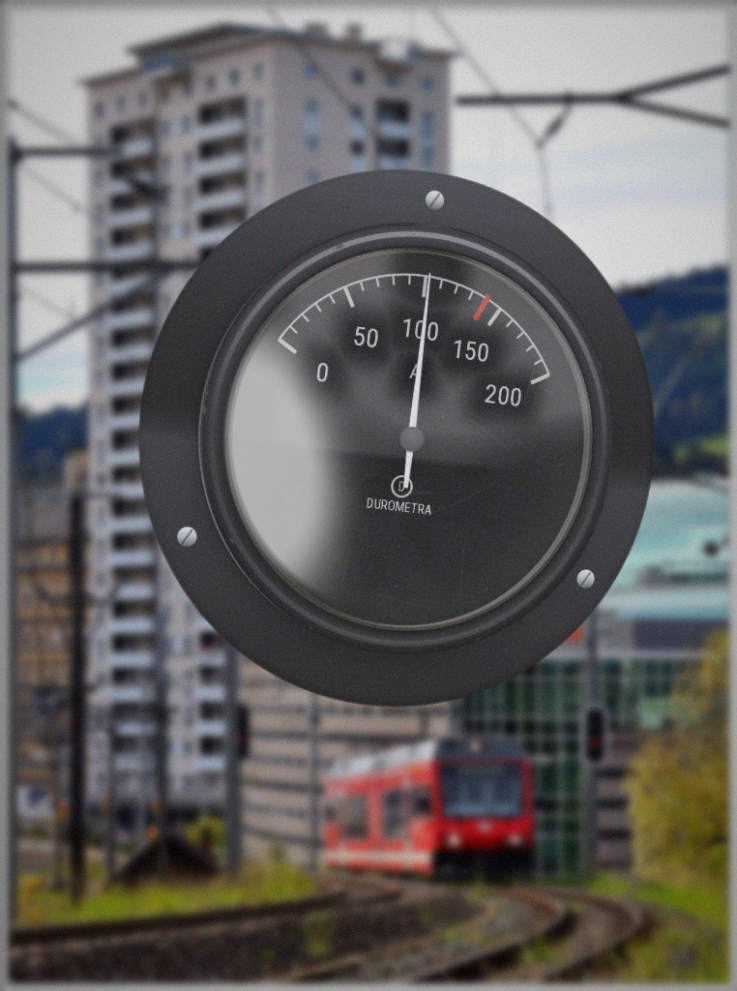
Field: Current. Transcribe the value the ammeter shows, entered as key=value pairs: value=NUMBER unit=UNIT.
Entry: value=100 unit=A
